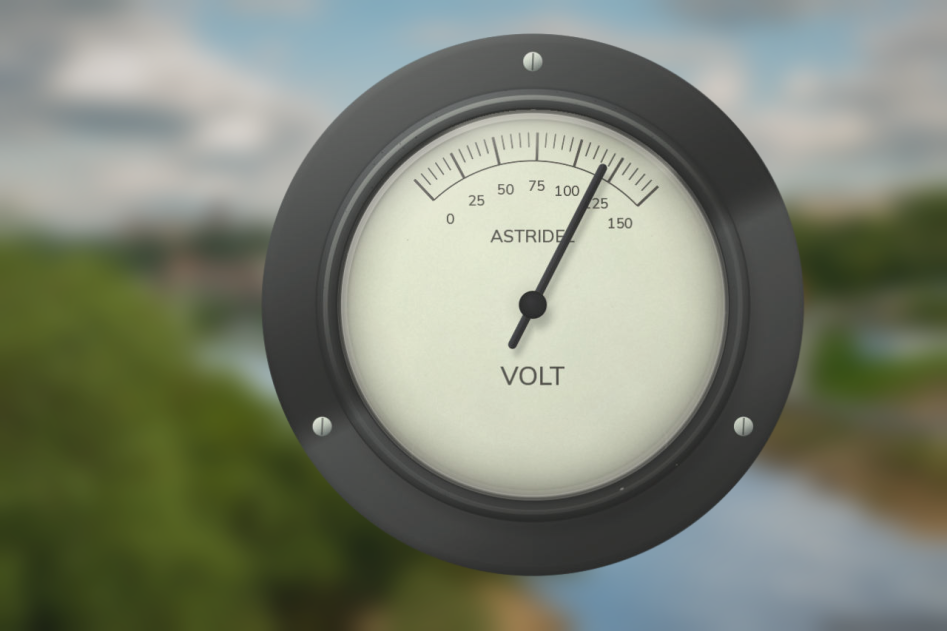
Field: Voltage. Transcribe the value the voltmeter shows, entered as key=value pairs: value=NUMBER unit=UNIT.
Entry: value=117.5 unit=V
